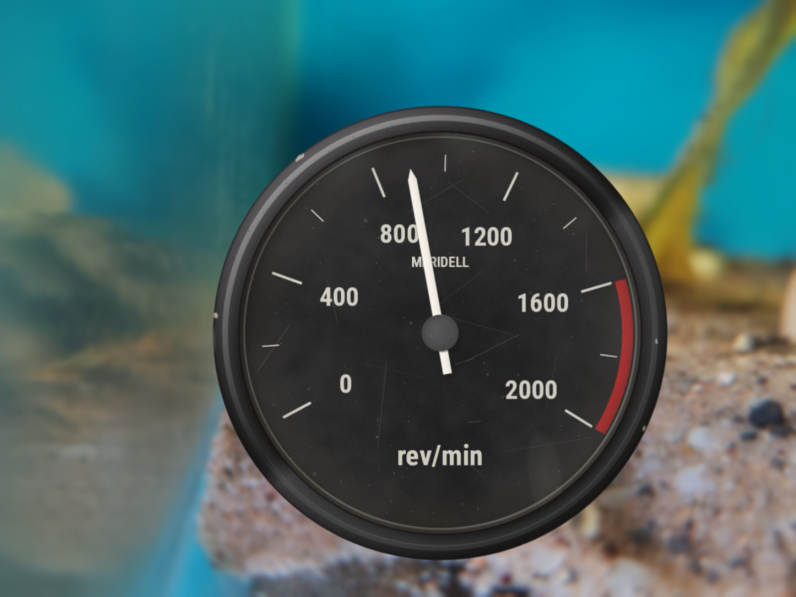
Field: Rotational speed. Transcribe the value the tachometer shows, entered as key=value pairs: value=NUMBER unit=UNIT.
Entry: value=900 unit=rpm
